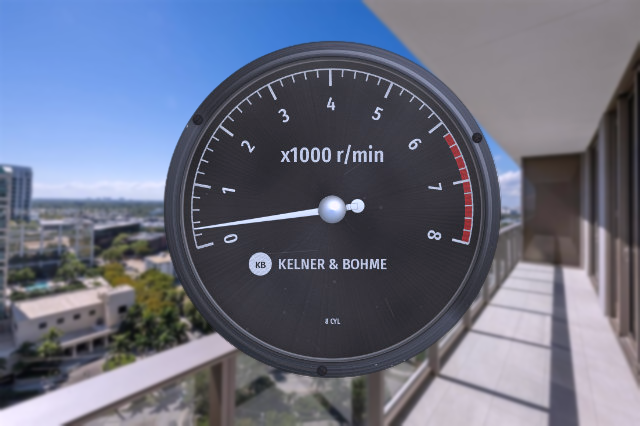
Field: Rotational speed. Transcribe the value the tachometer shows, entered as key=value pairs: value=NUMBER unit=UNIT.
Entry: value=300 unit=rpm
